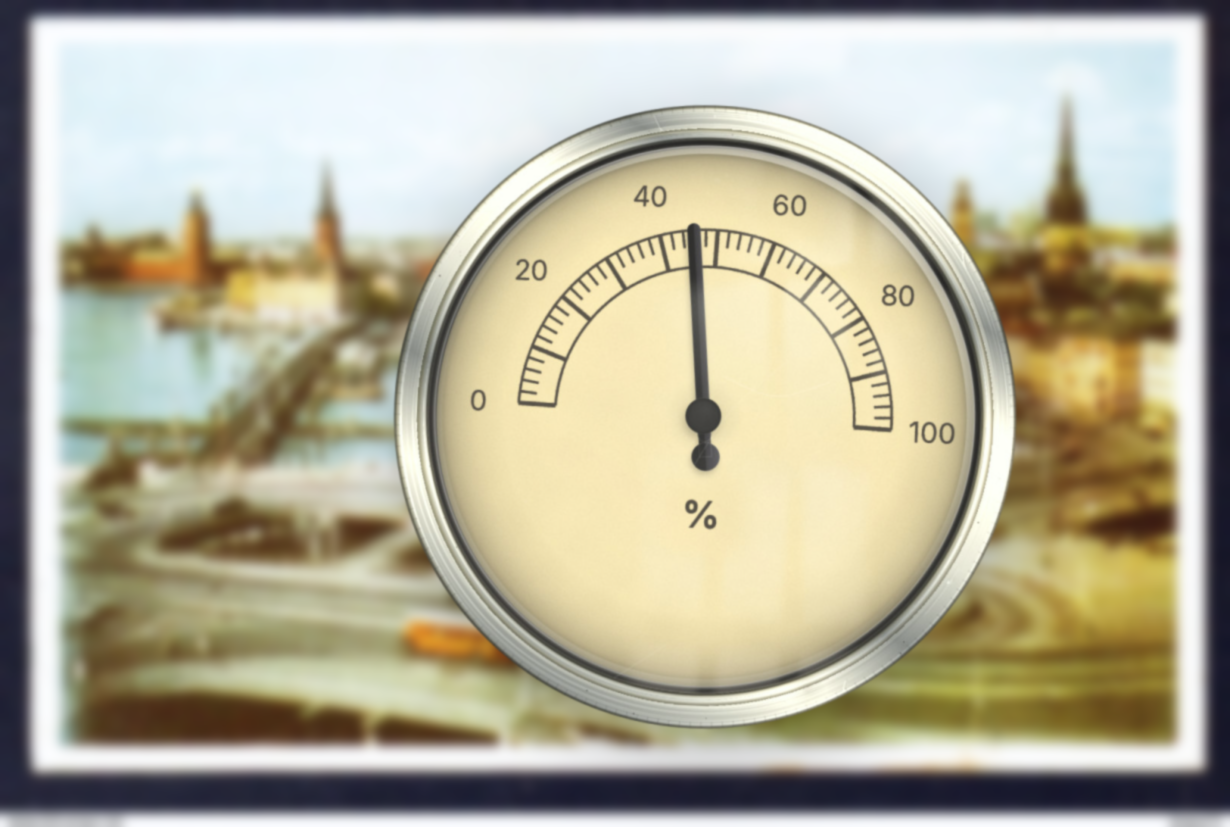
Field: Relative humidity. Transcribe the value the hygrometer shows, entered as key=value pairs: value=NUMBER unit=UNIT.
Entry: value=46 unit=%
